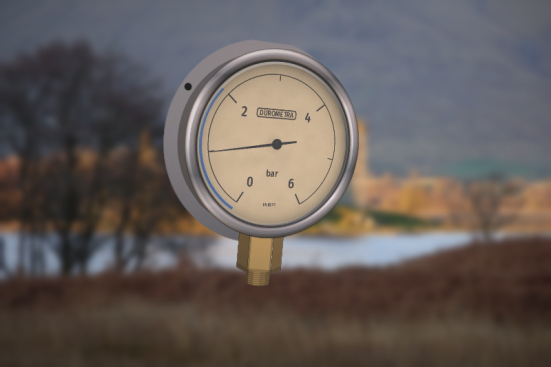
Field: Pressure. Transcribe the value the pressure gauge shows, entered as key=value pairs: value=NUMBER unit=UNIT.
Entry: value=1 unit=bar
